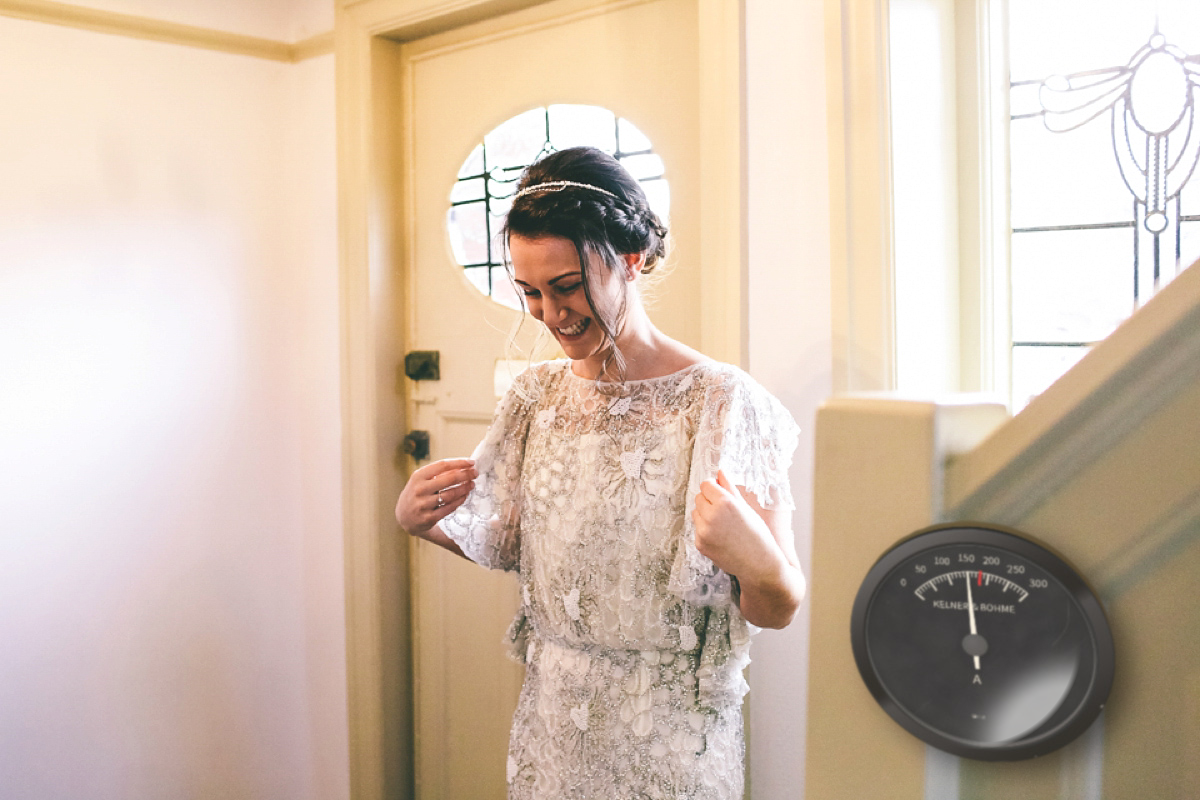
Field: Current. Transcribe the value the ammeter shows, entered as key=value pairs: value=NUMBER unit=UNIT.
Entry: value=150 unit=A
